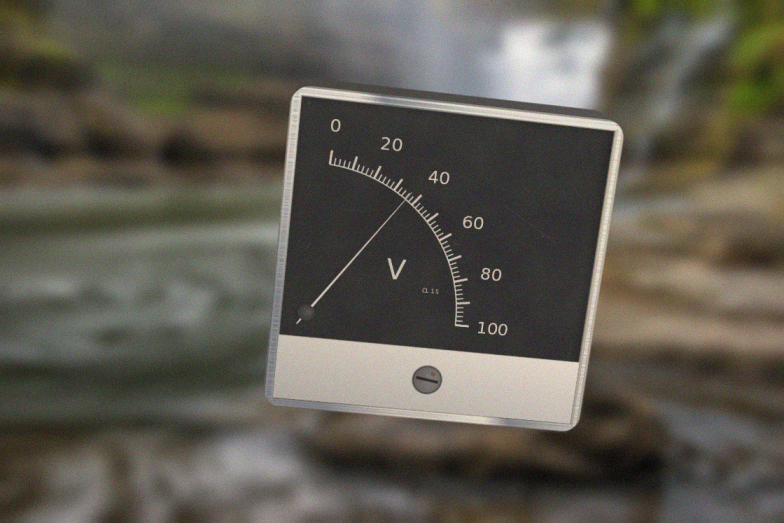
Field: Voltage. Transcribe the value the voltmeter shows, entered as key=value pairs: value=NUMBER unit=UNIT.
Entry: value=36 unit=V
